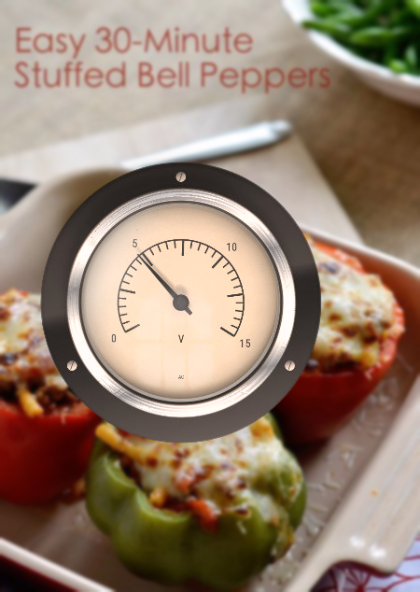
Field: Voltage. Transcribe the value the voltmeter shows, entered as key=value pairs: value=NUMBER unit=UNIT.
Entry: value=4.75 unit=V
